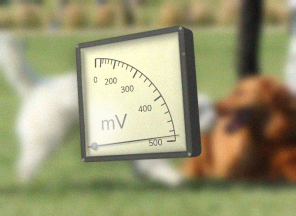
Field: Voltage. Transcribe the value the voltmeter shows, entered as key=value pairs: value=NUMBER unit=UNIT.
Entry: value=490 unit=mV
